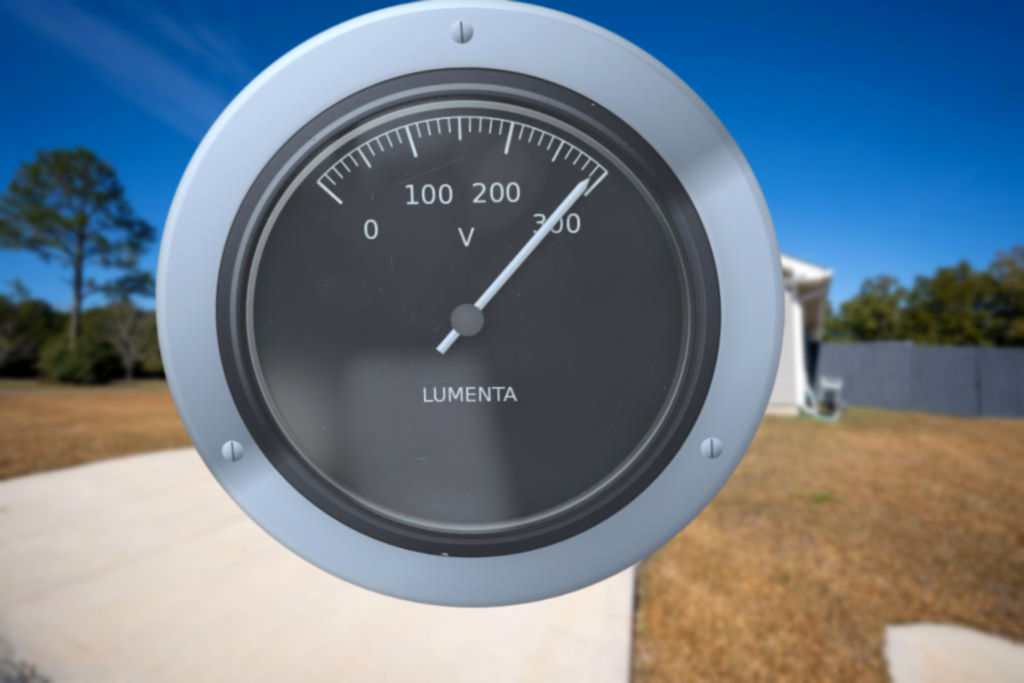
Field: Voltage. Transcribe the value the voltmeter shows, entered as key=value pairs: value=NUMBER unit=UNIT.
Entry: value=290 unit=V
